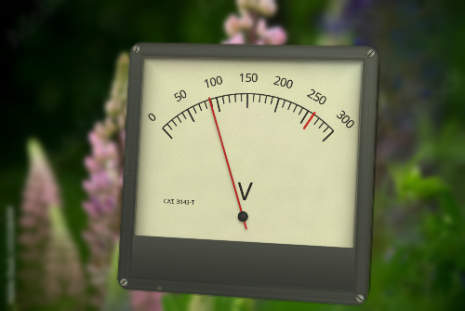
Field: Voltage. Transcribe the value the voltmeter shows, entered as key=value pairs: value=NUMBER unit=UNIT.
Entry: value=90 unit=V
